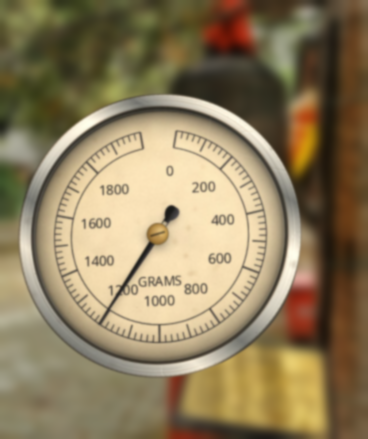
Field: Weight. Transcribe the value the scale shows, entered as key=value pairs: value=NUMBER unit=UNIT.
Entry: value=1200 unit=g
